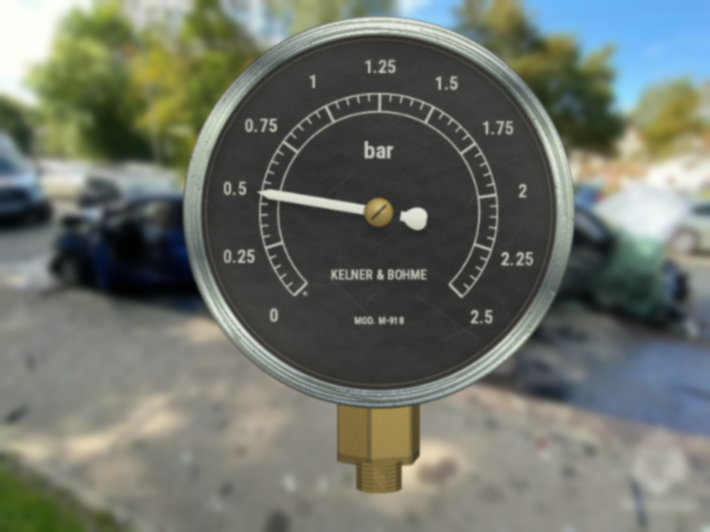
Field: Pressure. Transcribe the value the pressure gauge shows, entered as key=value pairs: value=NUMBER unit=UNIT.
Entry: value=0.5 unit=bar
